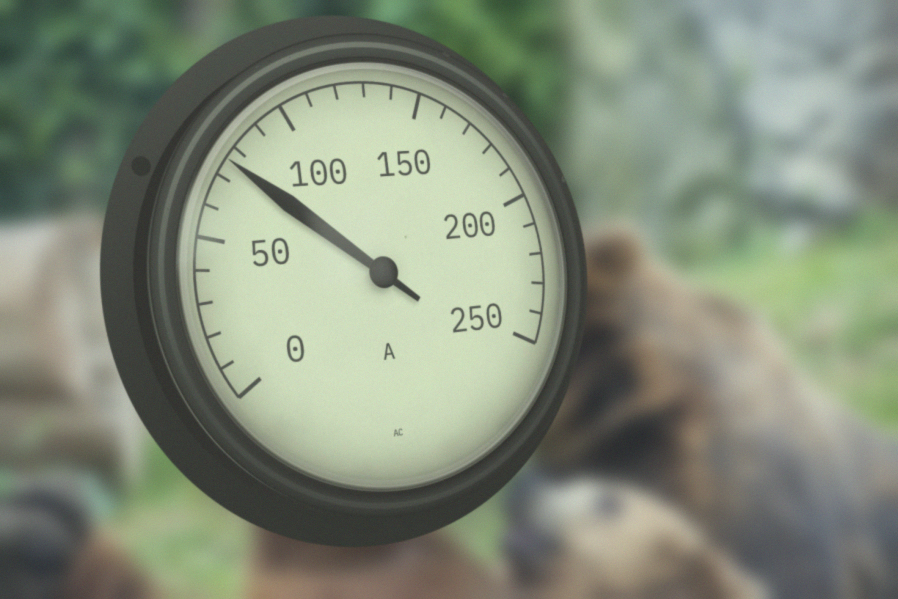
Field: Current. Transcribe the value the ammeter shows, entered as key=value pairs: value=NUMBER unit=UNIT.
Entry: value=75 unit=A
